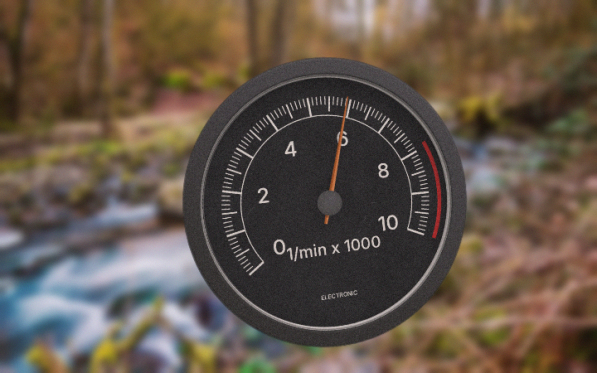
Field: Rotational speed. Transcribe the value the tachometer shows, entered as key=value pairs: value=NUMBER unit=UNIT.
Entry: value=5900 unit=rpm
